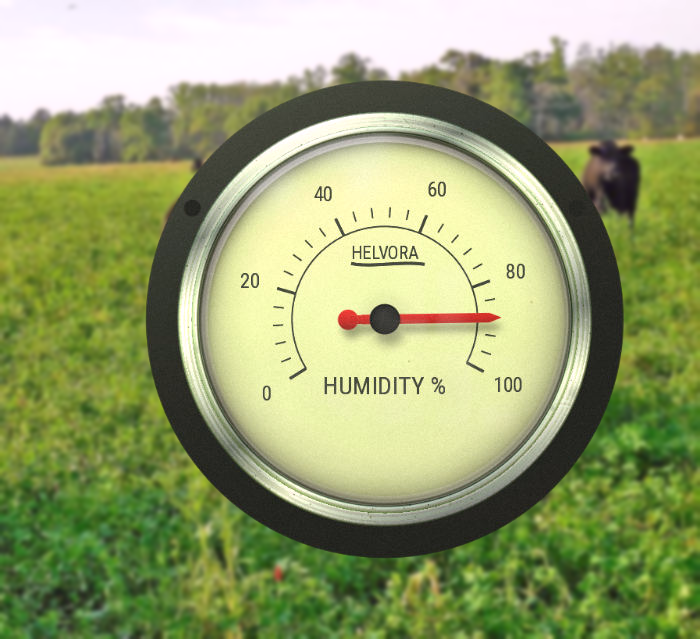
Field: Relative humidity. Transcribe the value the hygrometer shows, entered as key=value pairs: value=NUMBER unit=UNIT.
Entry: value=88 unit=%
